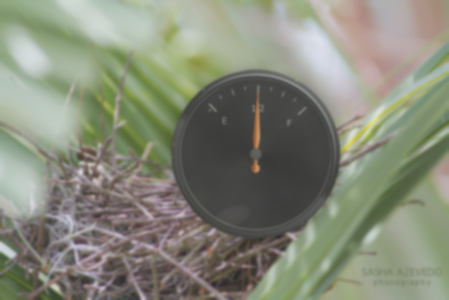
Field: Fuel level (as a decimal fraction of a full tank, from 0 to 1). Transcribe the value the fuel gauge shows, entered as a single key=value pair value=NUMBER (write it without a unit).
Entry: value=0.5
